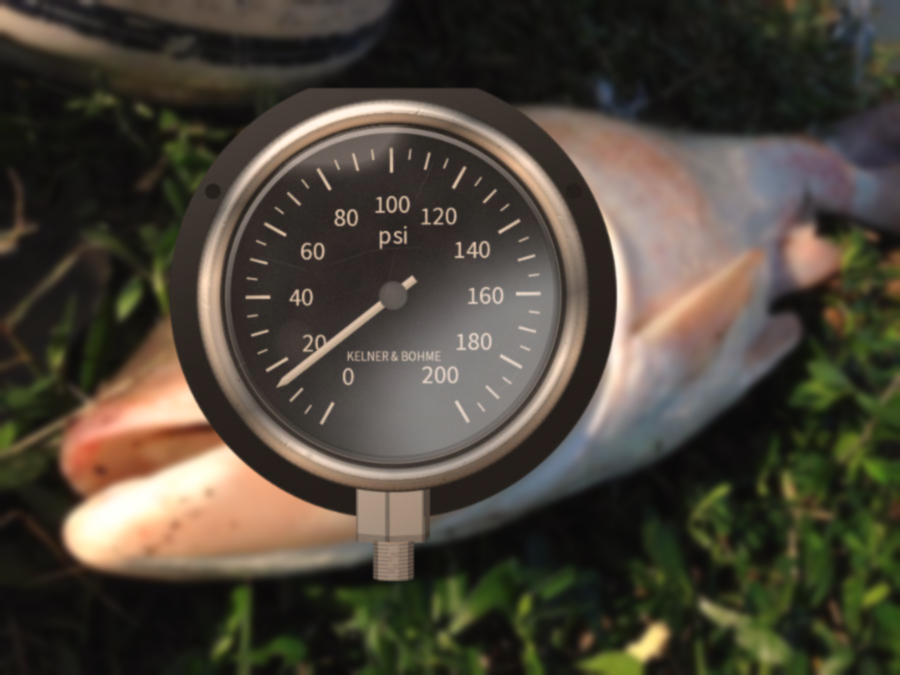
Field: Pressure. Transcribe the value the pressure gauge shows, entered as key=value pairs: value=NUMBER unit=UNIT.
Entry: value=15 unit=psi
